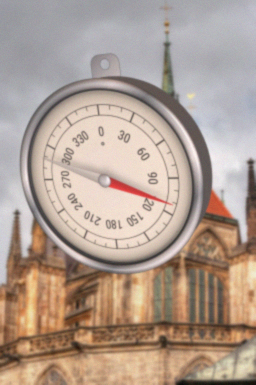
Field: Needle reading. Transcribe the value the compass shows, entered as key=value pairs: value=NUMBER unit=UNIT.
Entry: value=110 unit=°
